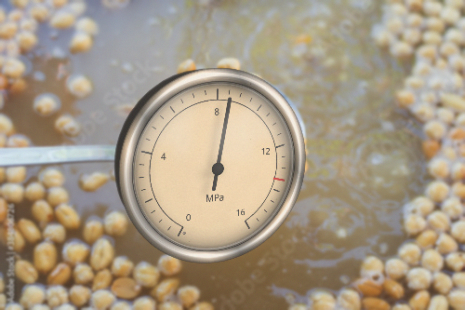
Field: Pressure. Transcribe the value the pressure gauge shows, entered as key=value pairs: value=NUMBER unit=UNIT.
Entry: value=8.5 unit=MPa
